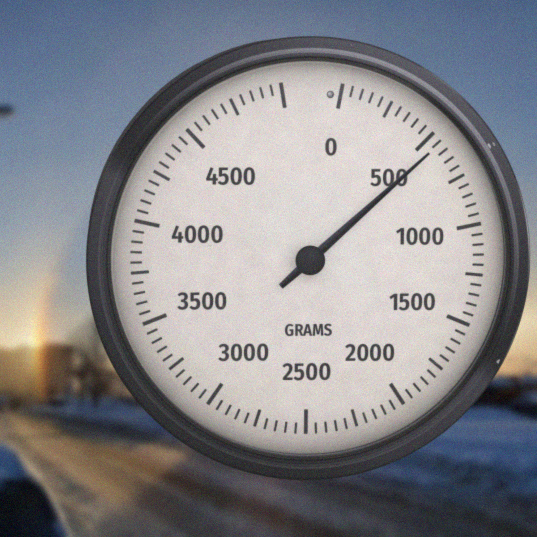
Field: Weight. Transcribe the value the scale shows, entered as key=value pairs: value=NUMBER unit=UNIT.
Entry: value=550 unit=g
